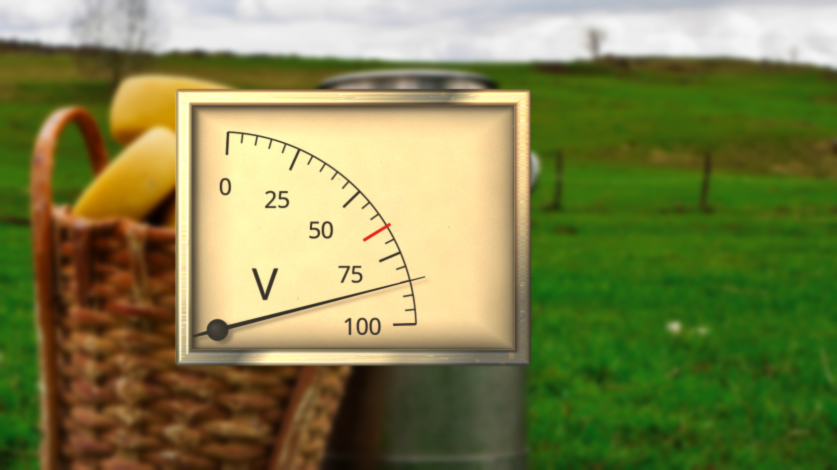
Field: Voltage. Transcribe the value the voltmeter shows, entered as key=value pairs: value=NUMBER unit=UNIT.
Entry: value=85 unit=V
